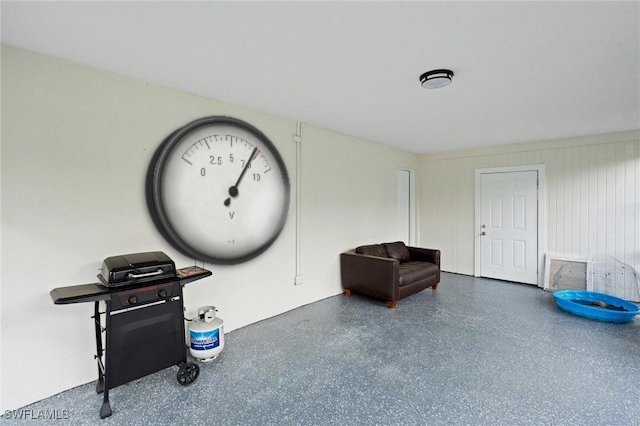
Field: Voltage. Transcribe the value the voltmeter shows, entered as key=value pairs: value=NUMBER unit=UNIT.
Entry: value=7.5 unit=V
